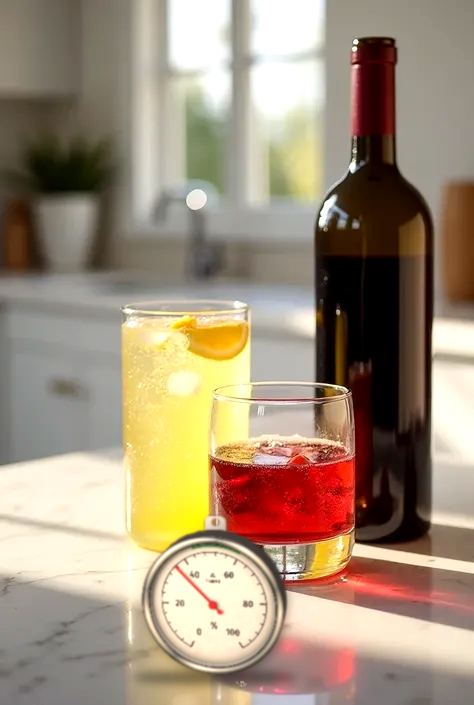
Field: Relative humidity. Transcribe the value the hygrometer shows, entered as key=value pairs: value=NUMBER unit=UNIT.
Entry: value=36 unit=%
